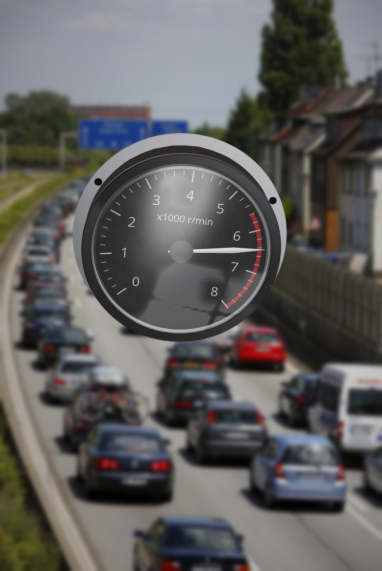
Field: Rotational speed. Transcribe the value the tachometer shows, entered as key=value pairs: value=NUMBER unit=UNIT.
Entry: value=6400 unit=rpm
